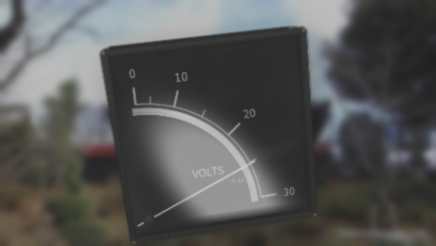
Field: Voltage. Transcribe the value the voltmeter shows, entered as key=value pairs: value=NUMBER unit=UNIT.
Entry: value=25 unit=V
